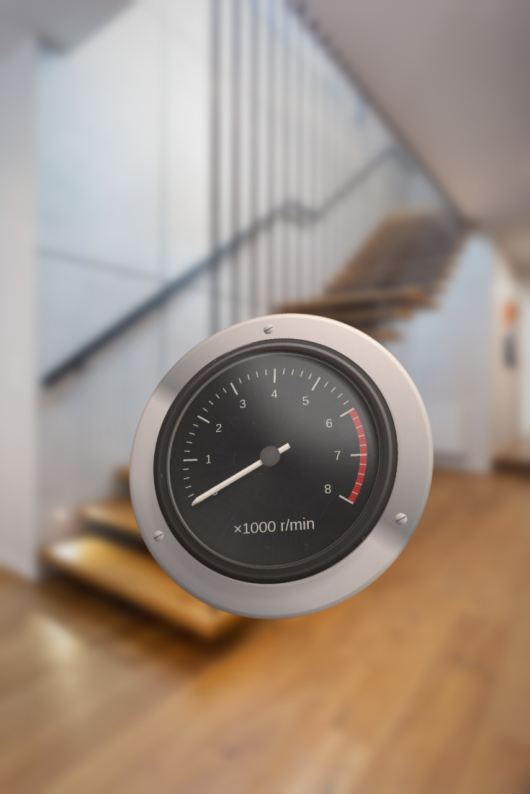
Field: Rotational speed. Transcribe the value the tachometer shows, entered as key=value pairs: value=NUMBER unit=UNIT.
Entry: value=0 unit=rpm
